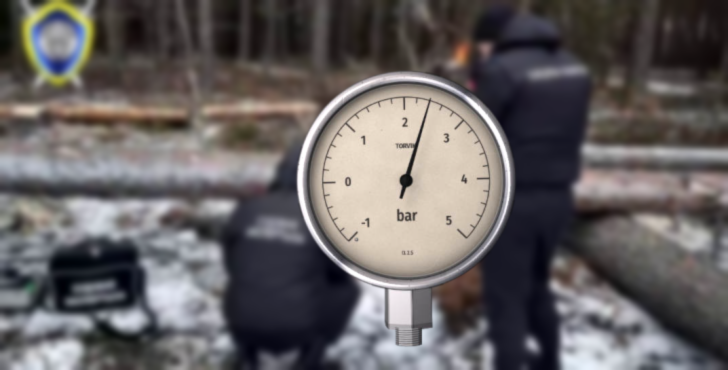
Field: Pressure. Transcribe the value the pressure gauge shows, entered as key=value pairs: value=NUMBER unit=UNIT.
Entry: value=2.4 unit=bar
